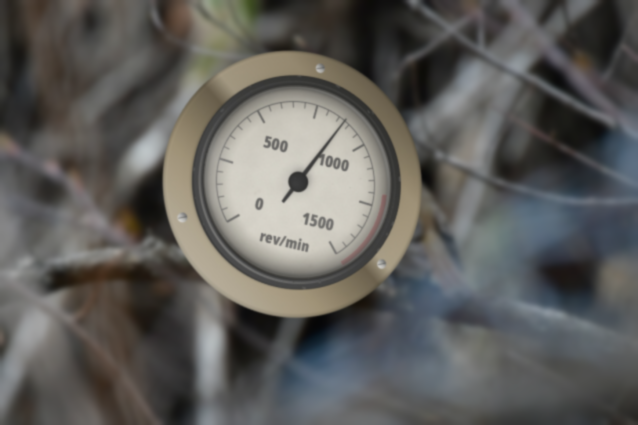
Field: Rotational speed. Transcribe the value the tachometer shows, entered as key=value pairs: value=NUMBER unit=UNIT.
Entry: value=875 unit=rpm
